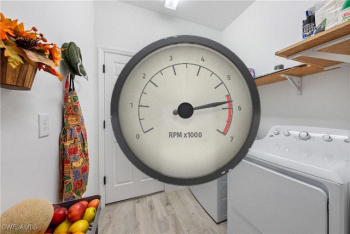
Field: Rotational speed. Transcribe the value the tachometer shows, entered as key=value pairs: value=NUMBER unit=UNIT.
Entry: value=5750 unit=rpm
